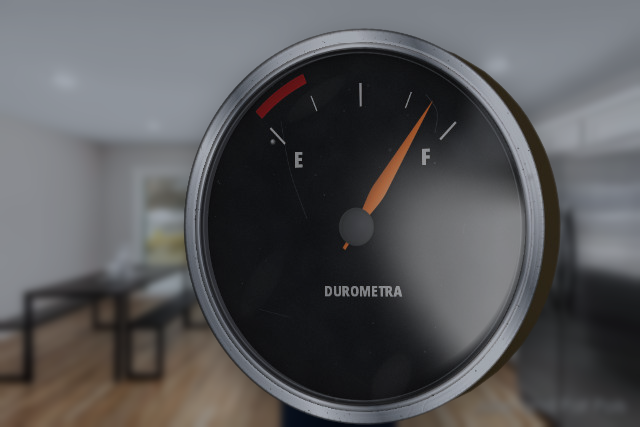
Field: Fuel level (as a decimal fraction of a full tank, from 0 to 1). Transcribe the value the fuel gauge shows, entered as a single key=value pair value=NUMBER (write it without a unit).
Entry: value=0.875
